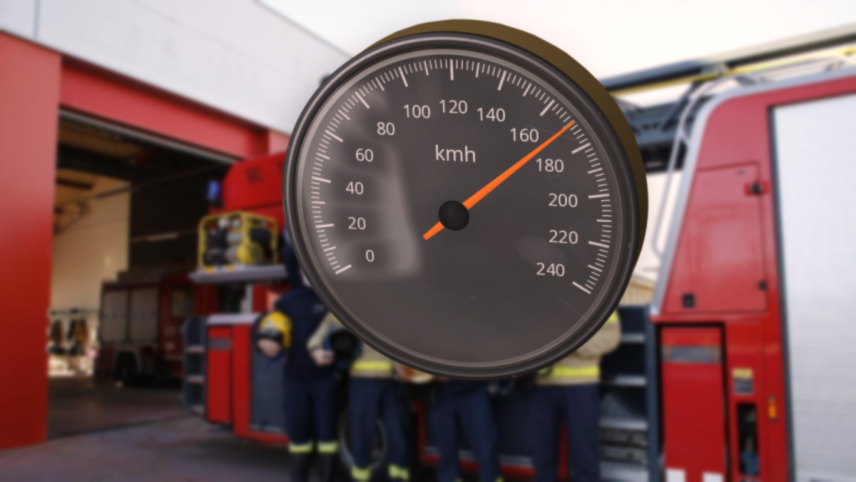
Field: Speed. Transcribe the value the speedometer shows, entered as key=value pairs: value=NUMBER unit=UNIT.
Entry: value=170 unit=km/h
